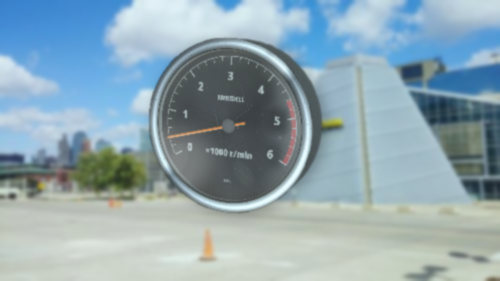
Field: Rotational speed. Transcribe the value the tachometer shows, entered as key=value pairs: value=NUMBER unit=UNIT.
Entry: value=400 unit=rpm
